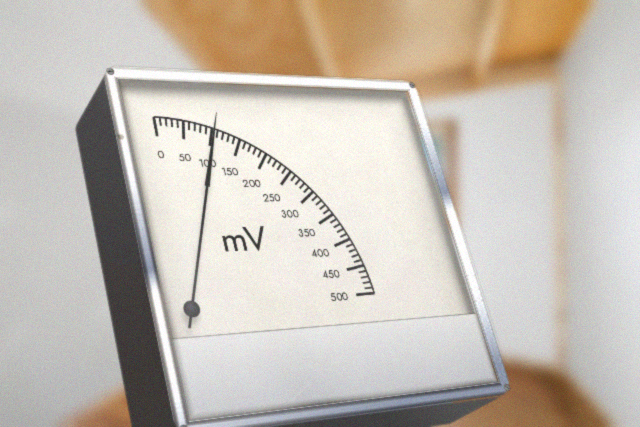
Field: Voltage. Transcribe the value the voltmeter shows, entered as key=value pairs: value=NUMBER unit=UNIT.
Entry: value=100 unit=mV
